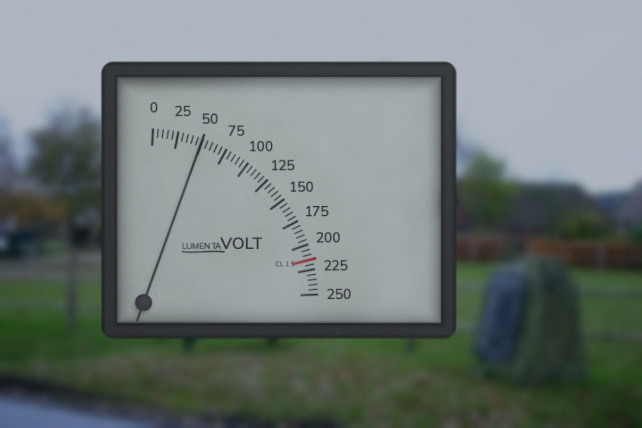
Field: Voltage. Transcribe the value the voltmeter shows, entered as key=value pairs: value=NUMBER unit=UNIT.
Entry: value=50 unit=V
